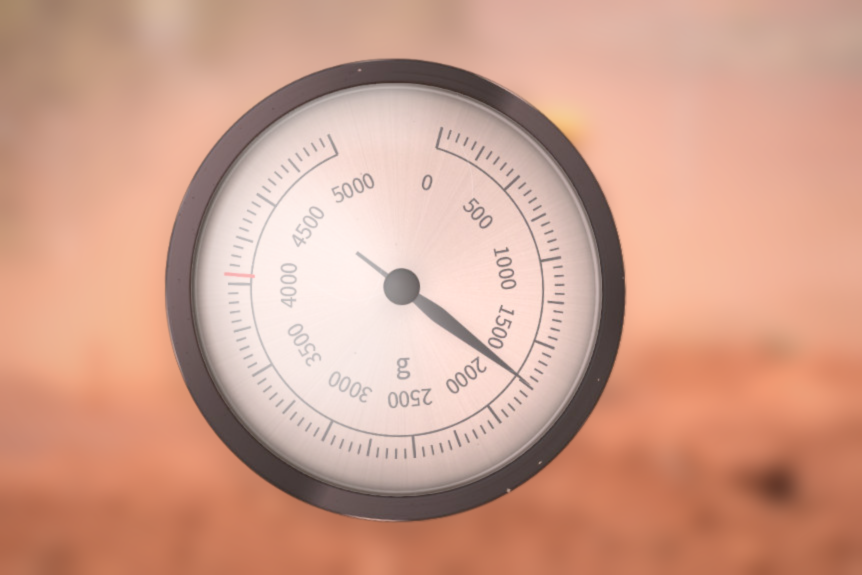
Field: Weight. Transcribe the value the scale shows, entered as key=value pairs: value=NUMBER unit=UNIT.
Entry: value=1750 unit=g
